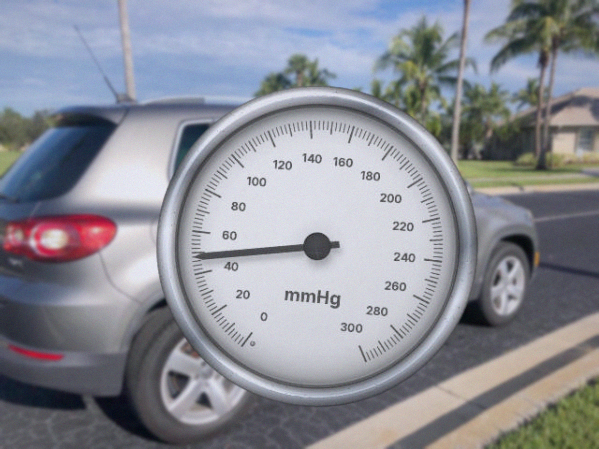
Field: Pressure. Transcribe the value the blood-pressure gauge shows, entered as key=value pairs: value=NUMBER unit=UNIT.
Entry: value=48 unit=mmHg
